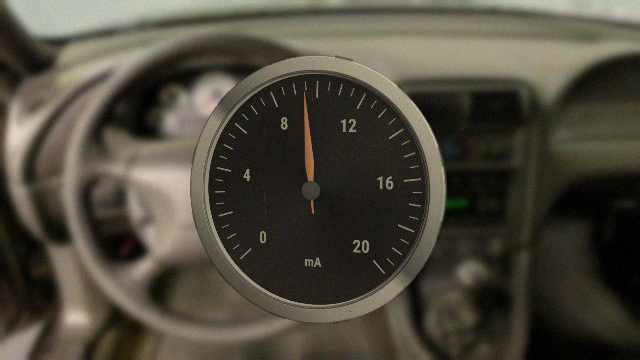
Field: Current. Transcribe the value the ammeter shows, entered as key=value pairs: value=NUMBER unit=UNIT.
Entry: value=9.5 unit=mA
